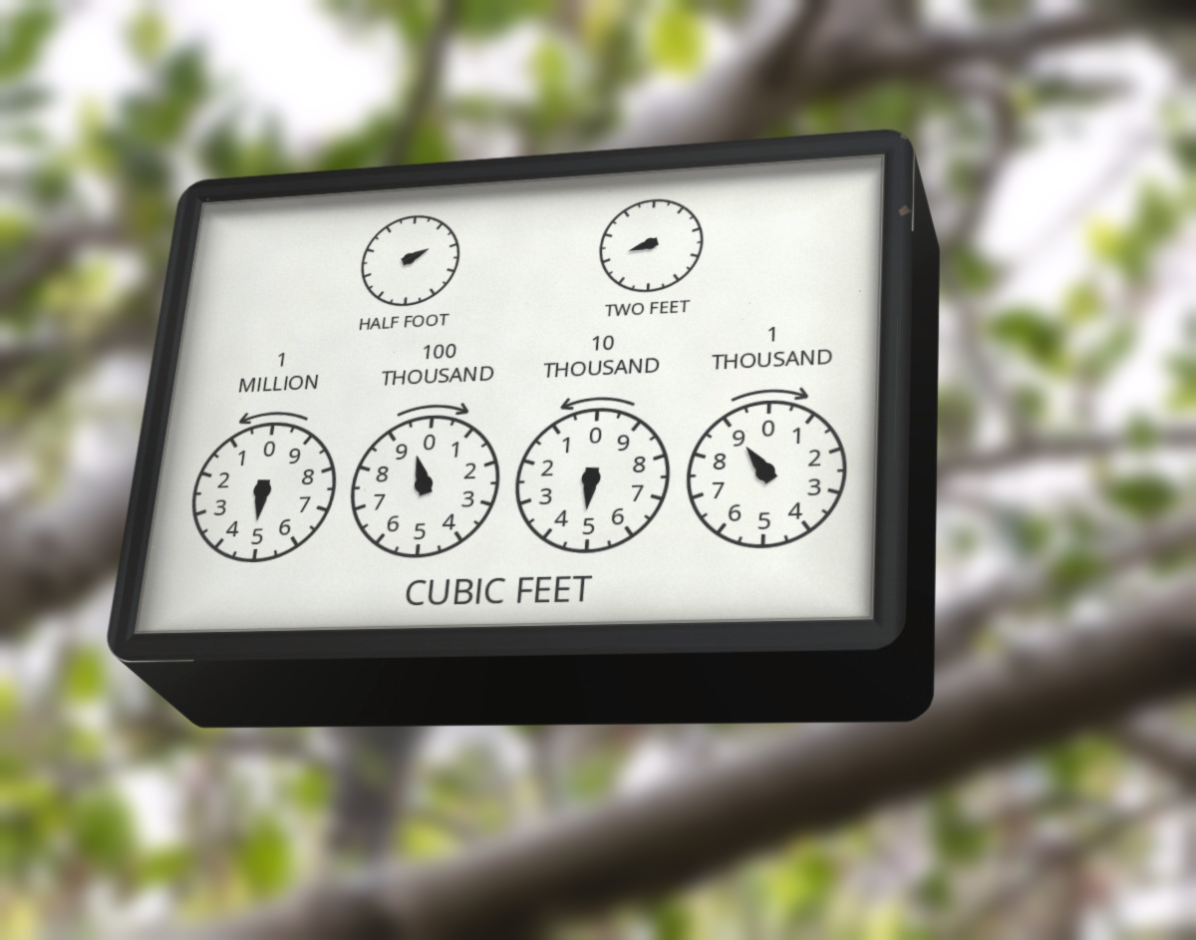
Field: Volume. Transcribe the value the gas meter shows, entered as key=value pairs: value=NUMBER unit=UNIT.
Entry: value=494900 unit=ft³
